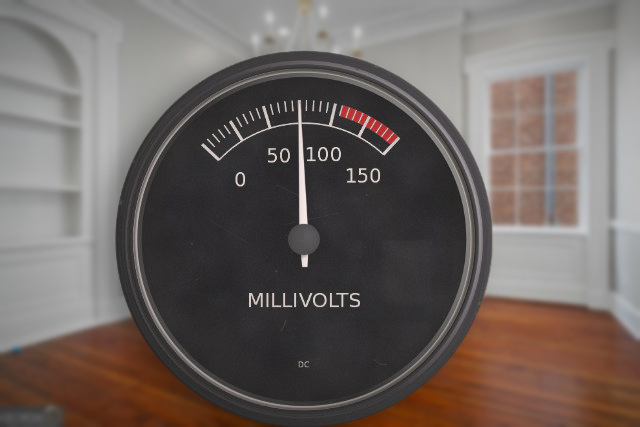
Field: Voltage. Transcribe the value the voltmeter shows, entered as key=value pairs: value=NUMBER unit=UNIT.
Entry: value=75 unit=mV
